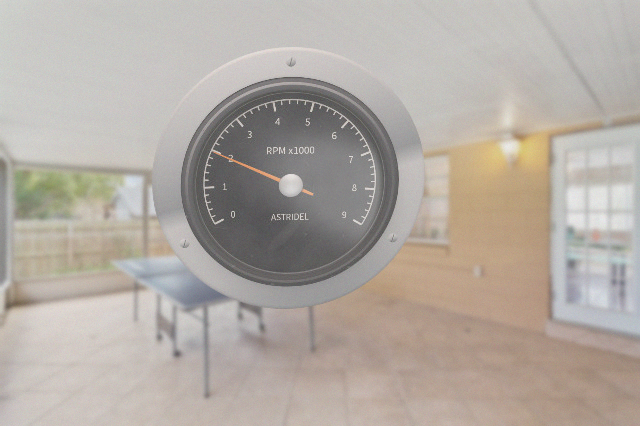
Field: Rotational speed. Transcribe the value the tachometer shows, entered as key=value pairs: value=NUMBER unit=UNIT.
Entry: value=2000 unit=rpm
